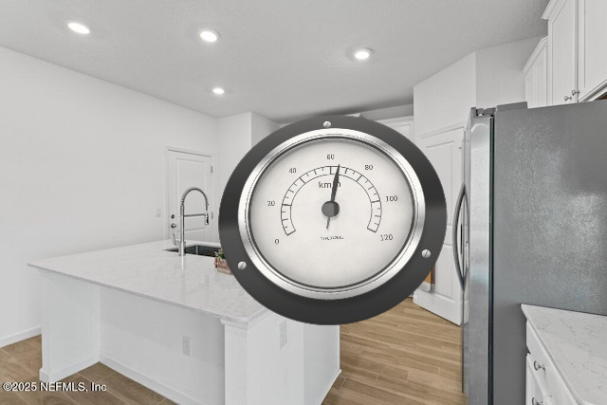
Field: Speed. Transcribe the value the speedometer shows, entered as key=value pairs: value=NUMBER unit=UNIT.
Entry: value=65 unit=km/h
